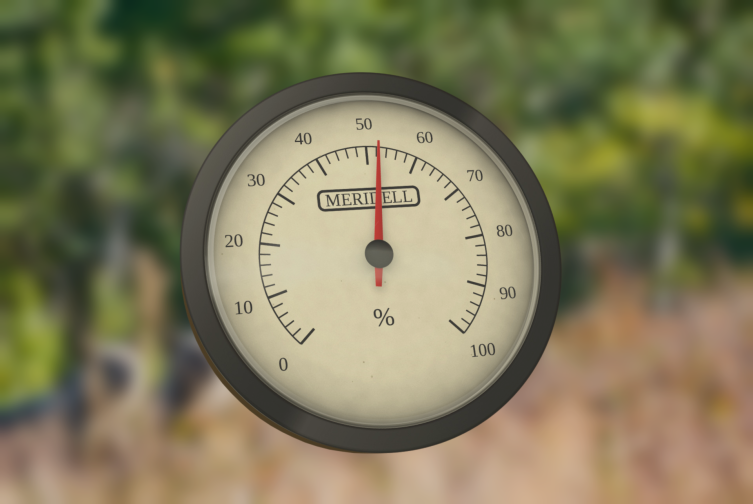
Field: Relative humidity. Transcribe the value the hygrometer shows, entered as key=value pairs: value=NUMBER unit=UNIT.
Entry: value=52 unit=%
